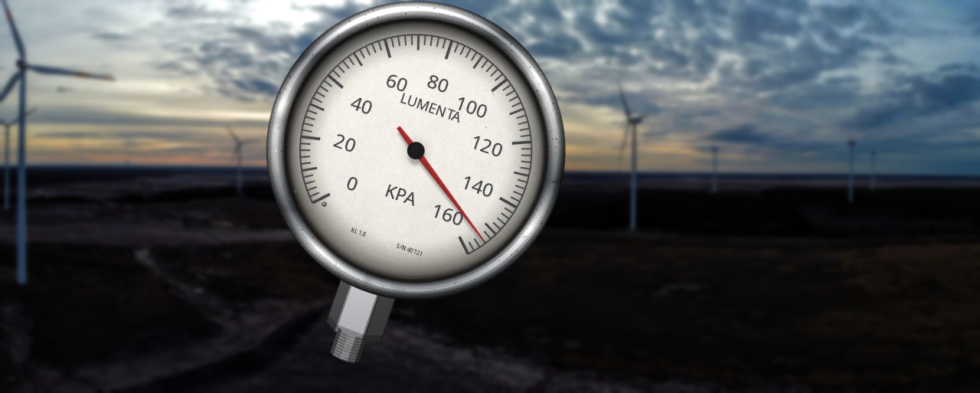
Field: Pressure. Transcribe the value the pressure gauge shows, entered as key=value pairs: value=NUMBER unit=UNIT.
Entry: value=154 unit=kPa
